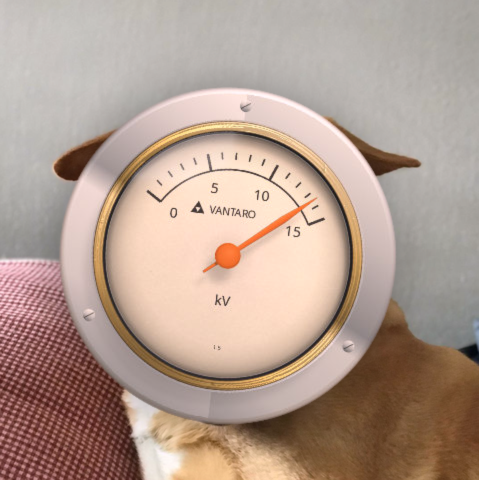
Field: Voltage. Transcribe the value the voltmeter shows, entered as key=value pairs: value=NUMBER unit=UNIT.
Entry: value=13.5 unit=kV
